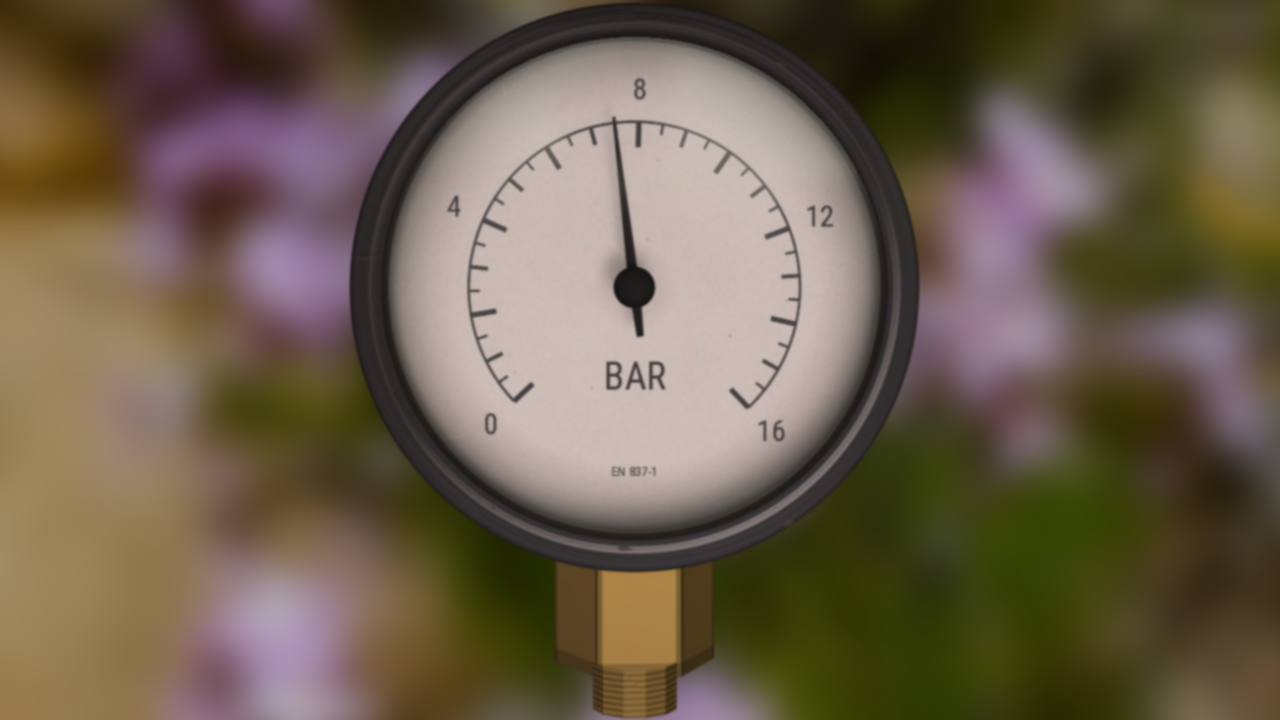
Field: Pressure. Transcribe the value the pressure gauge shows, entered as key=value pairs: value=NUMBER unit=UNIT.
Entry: value=7.5 unit=bar
